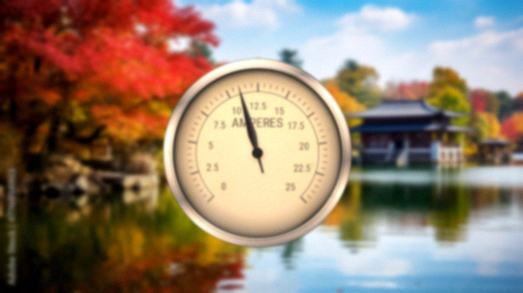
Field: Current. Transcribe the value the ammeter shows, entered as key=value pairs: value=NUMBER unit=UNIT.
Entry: value=11 unit=A
